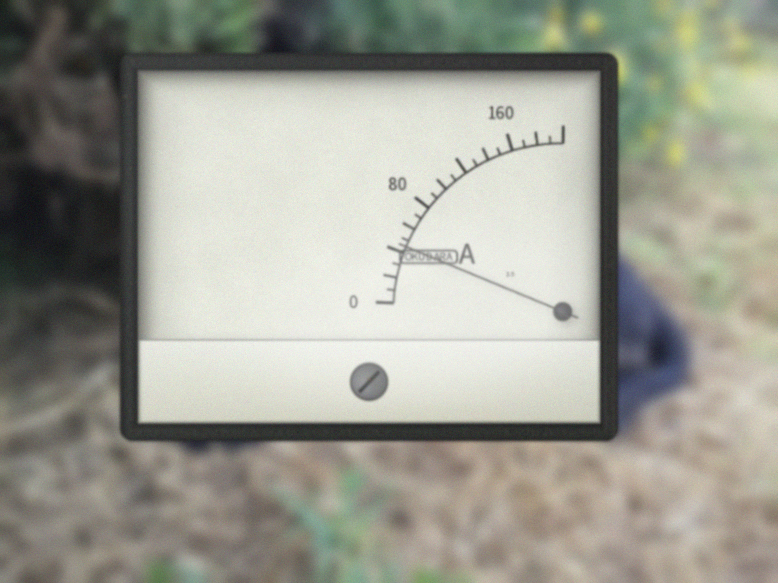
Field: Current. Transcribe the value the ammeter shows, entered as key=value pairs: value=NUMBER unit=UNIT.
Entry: value=45 unit=A
